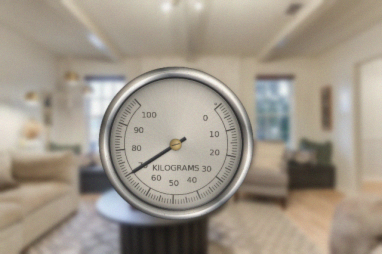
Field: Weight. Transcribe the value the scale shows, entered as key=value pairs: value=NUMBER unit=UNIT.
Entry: value=70 unit=kg
